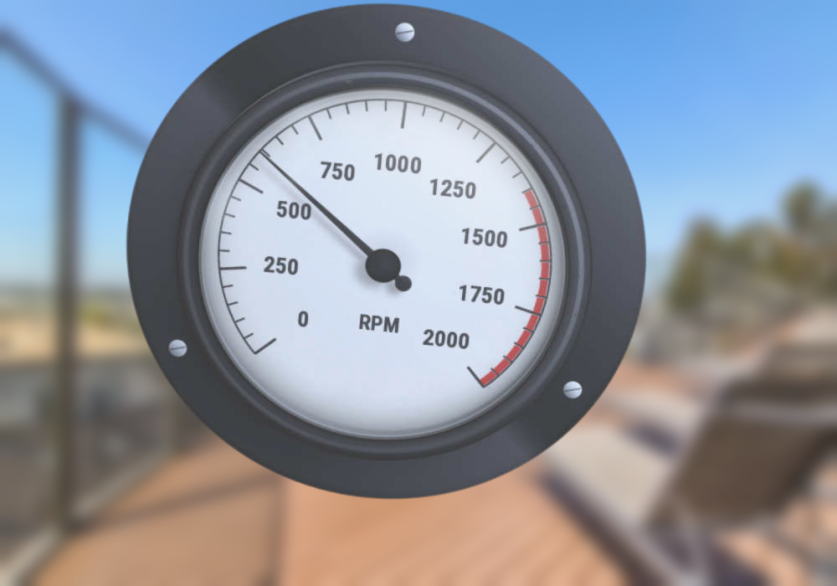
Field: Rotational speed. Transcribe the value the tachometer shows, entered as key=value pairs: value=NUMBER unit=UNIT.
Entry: value=600 unit=rpm
